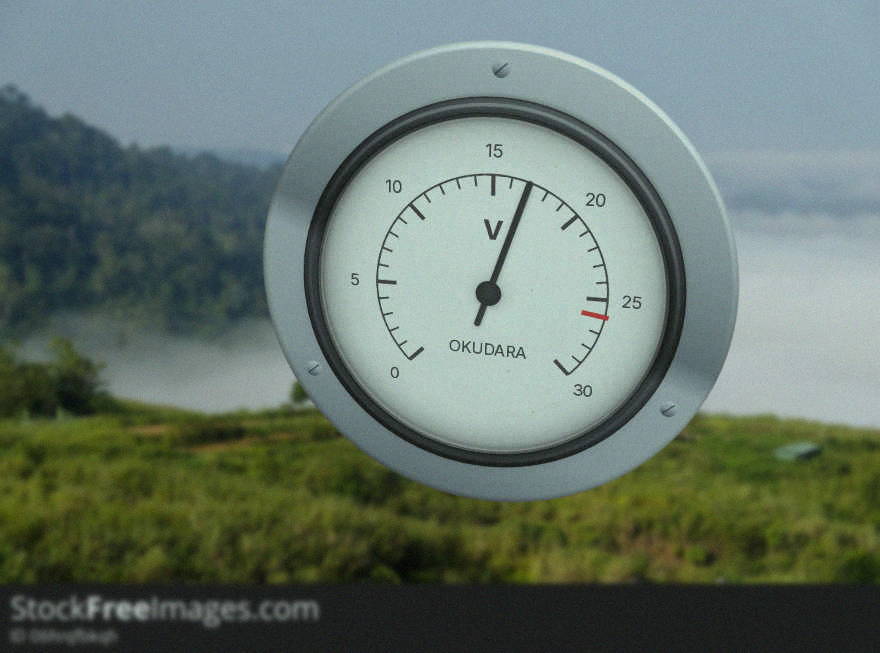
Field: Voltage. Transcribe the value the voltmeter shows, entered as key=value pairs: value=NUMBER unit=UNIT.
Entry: value=17 unit=V
